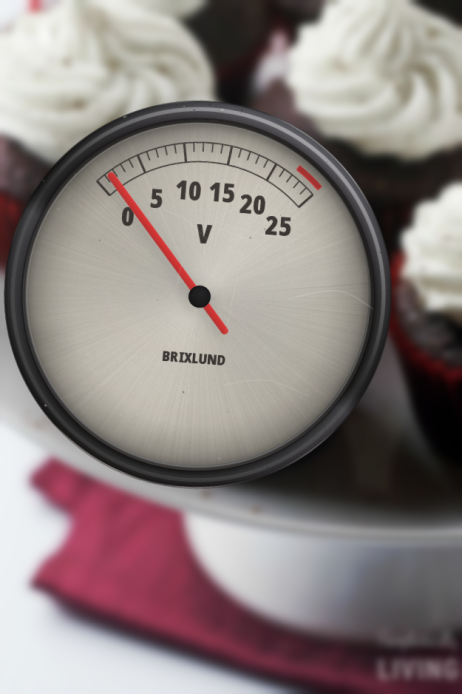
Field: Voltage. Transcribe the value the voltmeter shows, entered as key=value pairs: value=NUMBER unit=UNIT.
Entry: value=1.5 unit=V
